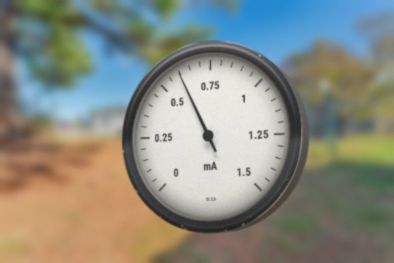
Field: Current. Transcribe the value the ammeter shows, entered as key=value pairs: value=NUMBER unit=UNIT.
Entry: value=0.6 unit=mA
